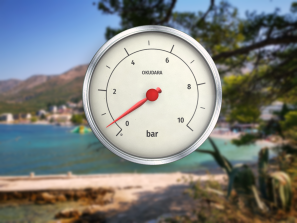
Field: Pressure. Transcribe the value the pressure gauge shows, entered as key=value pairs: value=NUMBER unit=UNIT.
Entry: value=0.5 unit=bar
